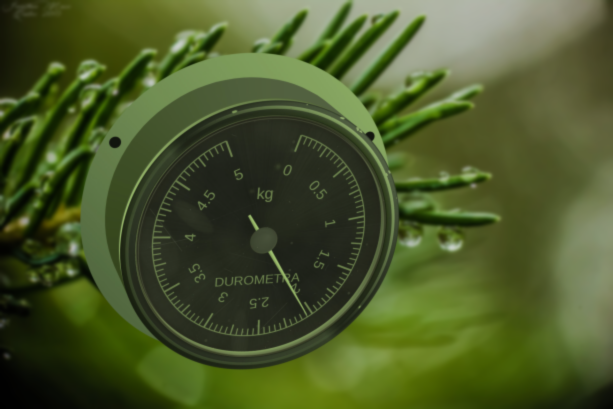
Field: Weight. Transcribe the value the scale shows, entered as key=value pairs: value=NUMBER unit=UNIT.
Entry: value=2.05 unit=kg
